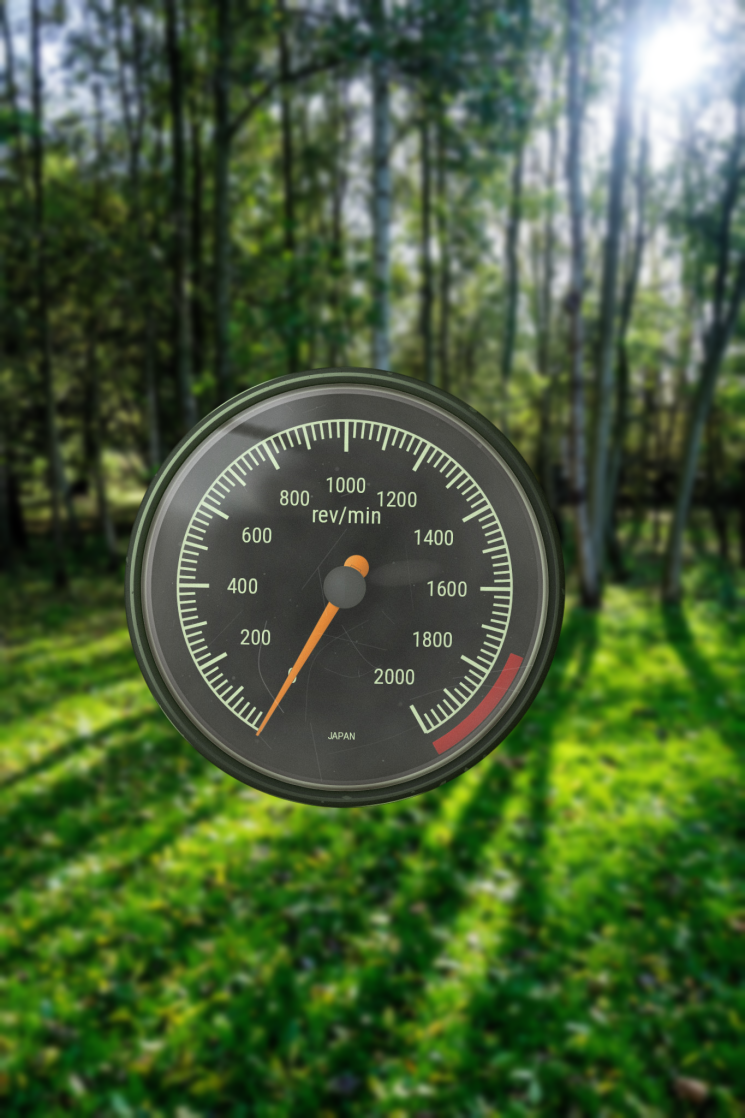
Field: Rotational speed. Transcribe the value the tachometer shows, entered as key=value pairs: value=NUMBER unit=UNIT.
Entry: value=0 unit=rpm
